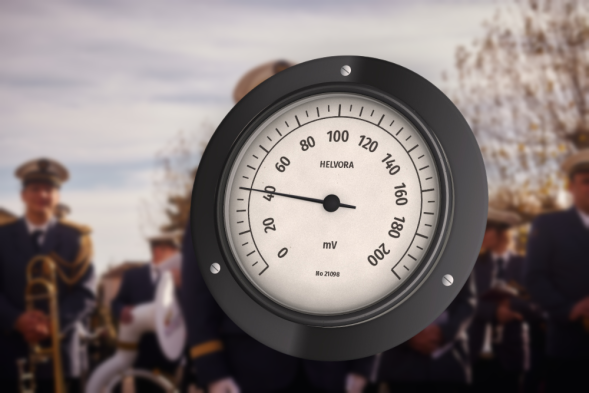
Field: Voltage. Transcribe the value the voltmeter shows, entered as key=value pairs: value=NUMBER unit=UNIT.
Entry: value=40 unit=mV
